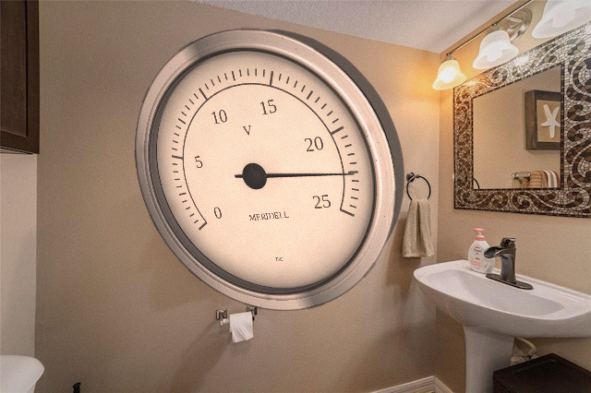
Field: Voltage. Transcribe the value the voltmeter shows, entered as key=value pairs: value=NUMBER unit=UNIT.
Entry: value=22.5 unit=V
